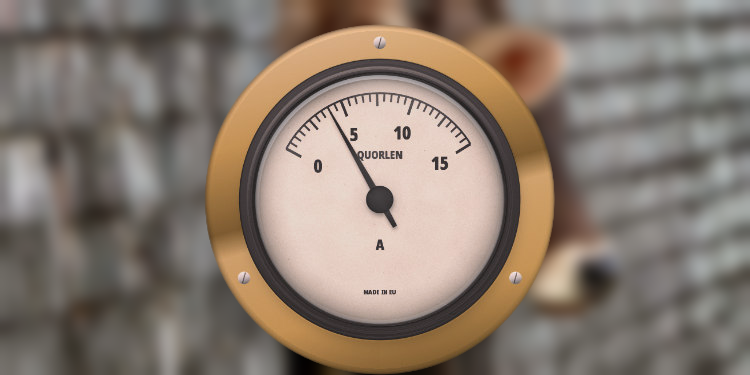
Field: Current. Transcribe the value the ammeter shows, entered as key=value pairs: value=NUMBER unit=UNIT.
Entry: value=4 unit=A
